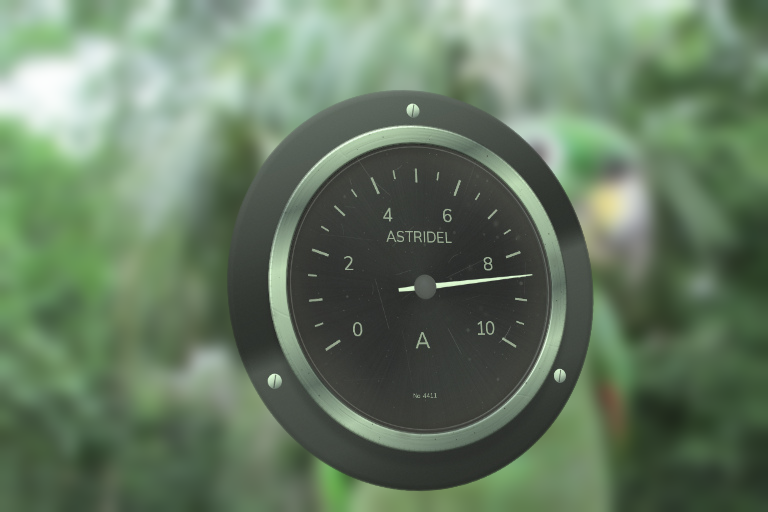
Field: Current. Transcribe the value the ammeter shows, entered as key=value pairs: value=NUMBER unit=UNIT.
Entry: value=8.5 unit=A
